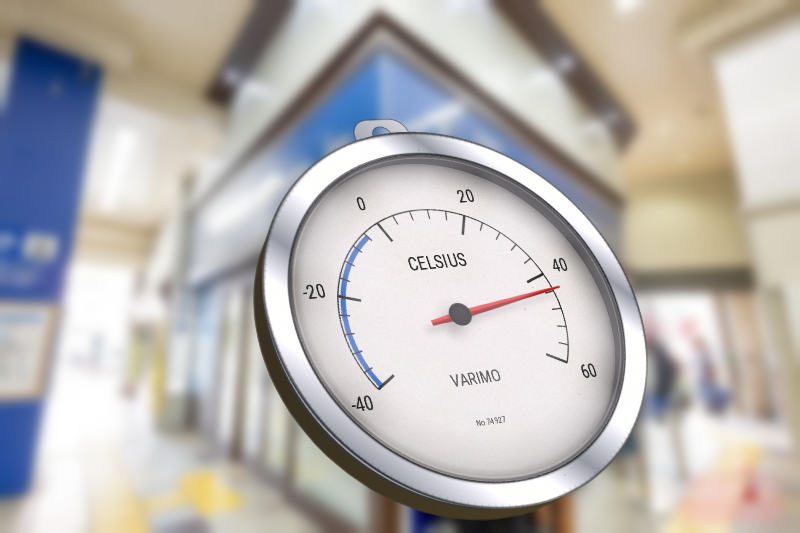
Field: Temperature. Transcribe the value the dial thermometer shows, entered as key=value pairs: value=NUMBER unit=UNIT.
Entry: value=44 unit=°C
